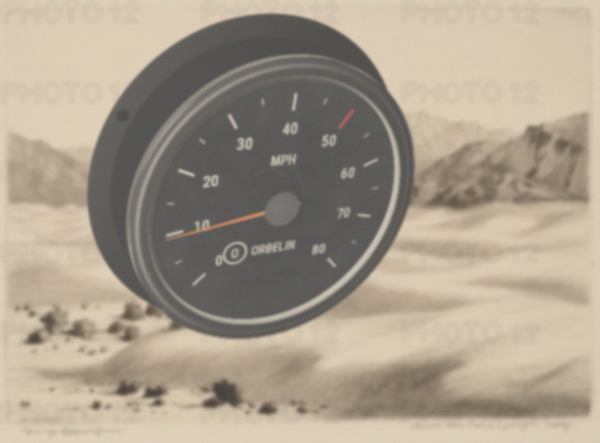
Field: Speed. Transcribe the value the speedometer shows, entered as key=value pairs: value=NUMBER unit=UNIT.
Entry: value=10 unit=mph
